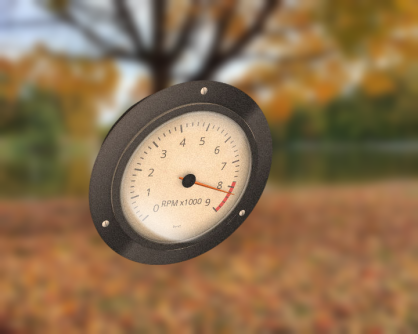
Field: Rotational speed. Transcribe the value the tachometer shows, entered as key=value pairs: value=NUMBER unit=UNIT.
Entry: value=8200 unit=rpm
